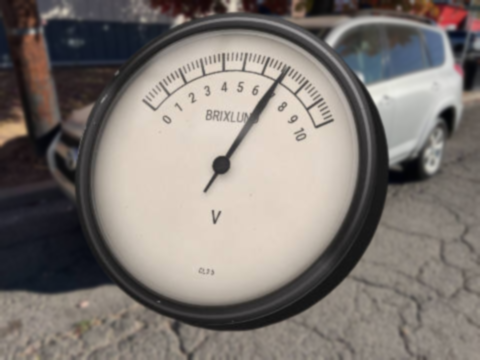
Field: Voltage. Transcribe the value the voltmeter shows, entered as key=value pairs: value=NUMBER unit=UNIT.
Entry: value=7 unit=V
